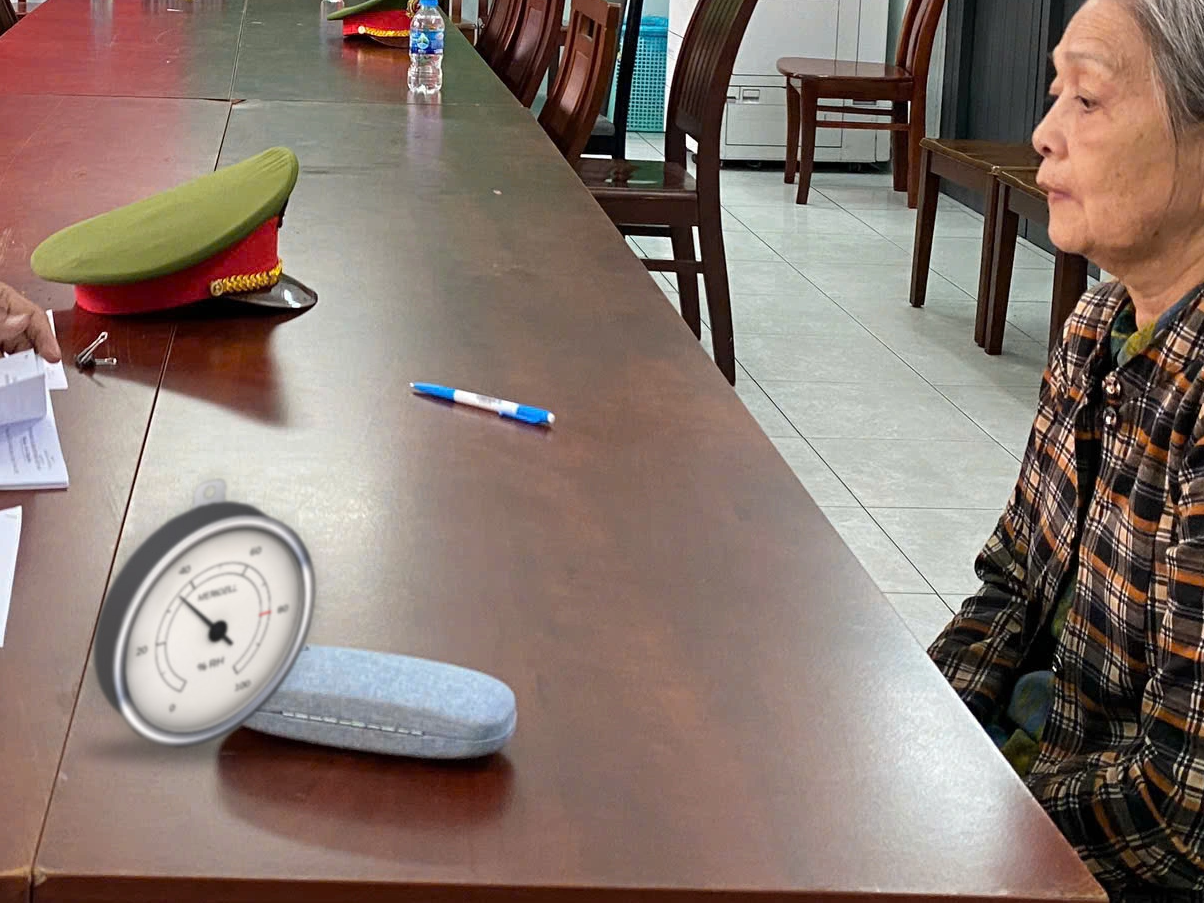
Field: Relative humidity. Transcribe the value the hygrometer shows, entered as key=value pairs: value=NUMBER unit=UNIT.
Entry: value=35 unit=%
